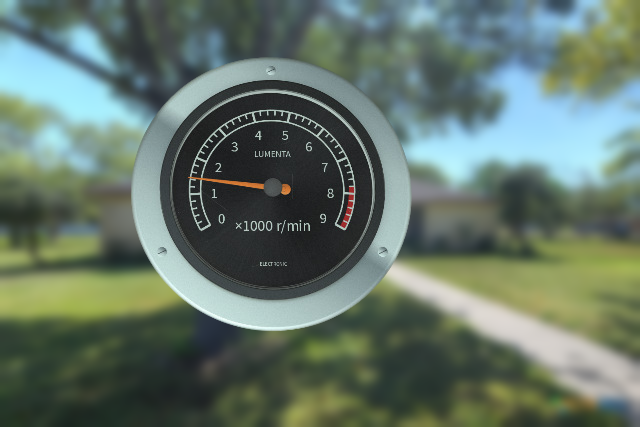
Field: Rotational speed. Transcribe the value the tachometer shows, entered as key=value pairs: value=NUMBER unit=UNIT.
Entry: value=1400 unit=rpm
